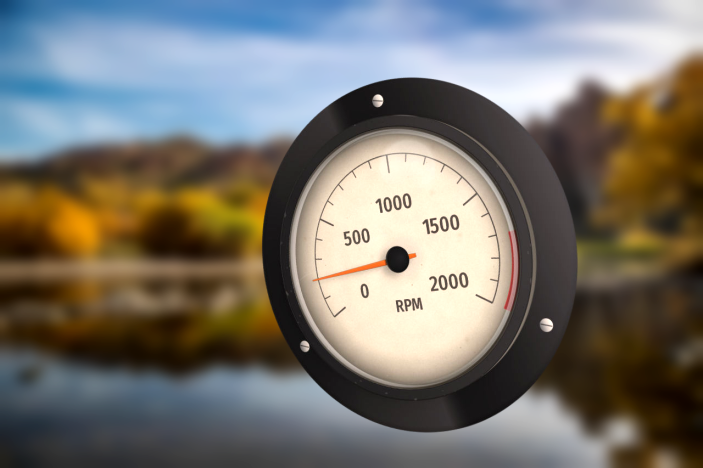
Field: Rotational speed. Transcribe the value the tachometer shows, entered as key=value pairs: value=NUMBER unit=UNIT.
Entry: value=200 unit=rpm
